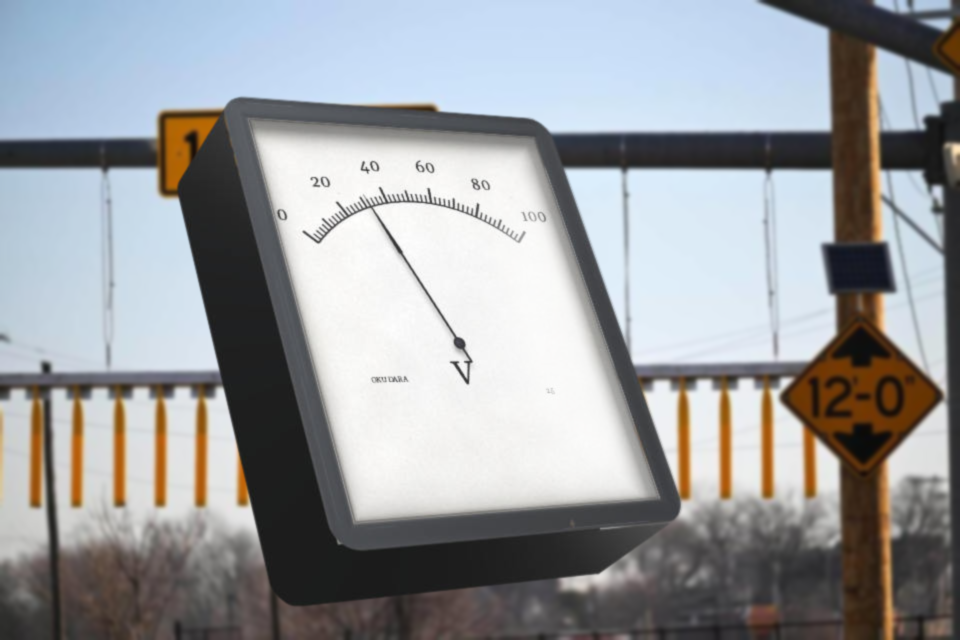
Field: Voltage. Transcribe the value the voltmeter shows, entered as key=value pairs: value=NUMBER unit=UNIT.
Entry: value=30 unit=V
